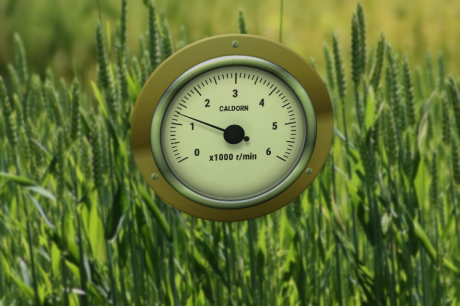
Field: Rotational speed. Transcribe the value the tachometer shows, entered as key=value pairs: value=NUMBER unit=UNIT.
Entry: value=1300 unit=rpm
